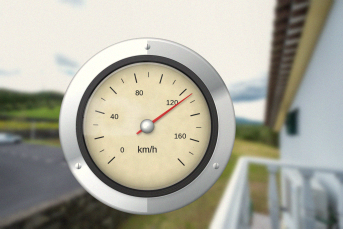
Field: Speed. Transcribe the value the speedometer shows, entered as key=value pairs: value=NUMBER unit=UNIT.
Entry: value=125 unit=km/h
